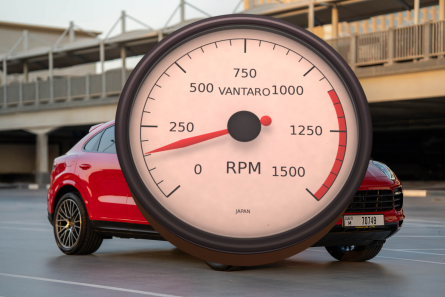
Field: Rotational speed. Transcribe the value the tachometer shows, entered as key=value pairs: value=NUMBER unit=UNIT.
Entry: value=150 unit=rpm
